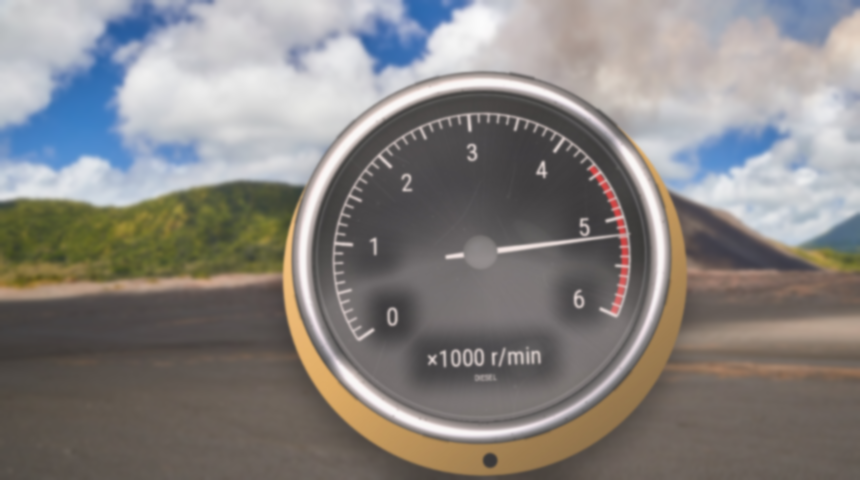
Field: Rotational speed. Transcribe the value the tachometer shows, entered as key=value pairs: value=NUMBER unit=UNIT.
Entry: value=5200 unit=rpm
